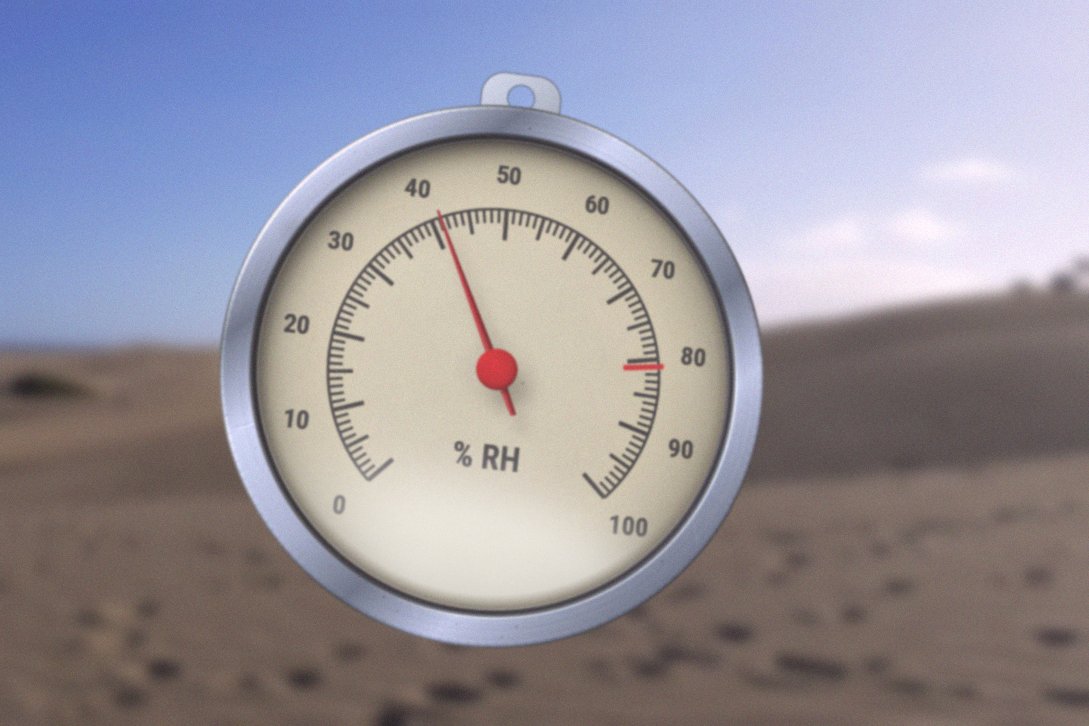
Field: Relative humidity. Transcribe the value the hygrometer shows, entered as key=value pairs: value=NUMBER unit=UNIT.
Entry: value=41 unit=%
